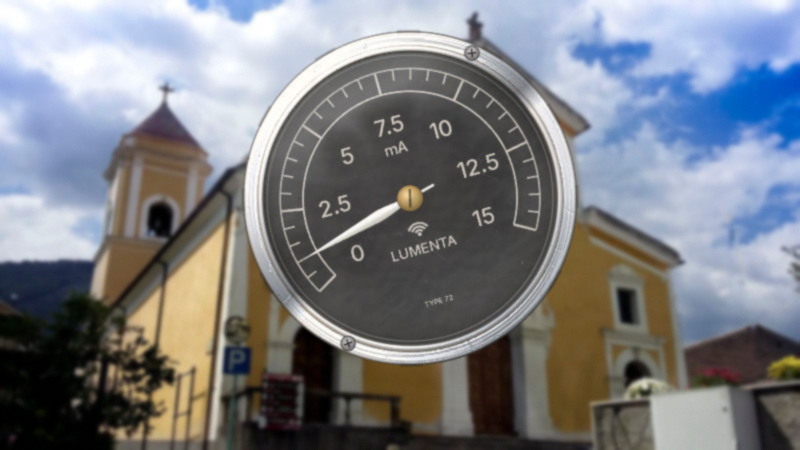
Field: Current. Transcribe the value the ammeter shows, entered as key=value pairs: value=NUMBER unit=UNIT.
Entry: value=1 unit=mA
